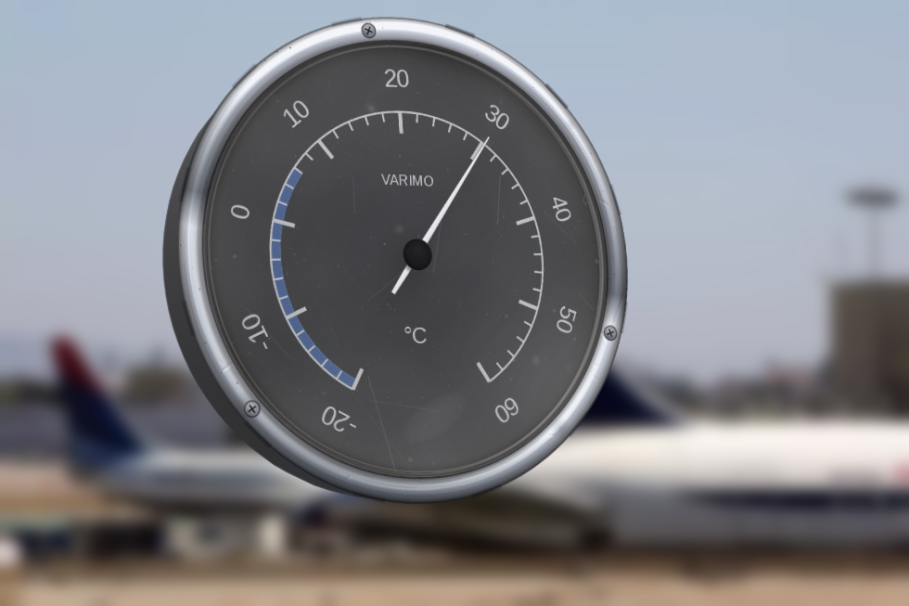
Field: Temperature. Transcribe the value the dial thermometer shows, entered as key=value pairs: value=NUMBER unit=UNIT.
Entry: value=30 unit=°C
